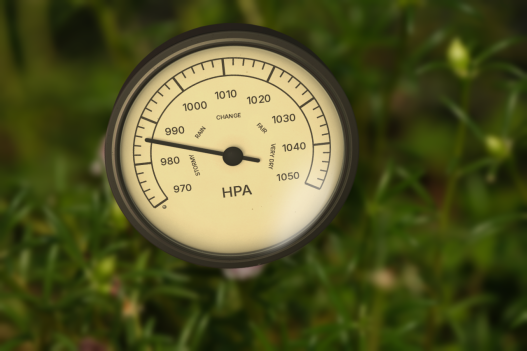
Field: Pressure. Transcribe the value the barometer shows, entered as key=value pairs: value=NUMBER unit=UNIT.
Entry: value=986 unit=hPa
